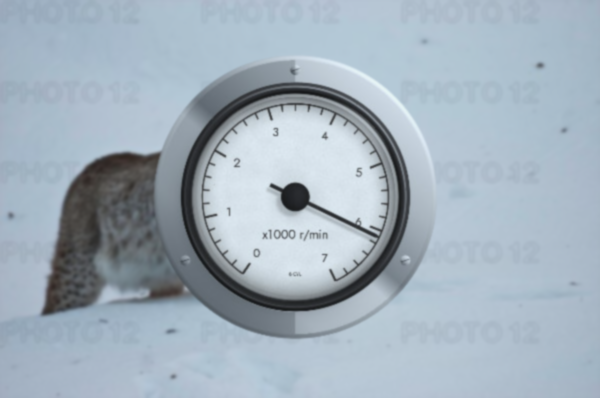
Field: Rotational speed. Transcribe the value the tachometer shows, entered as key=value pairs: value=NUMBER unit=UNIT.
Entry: value=6100 unit=rpm
